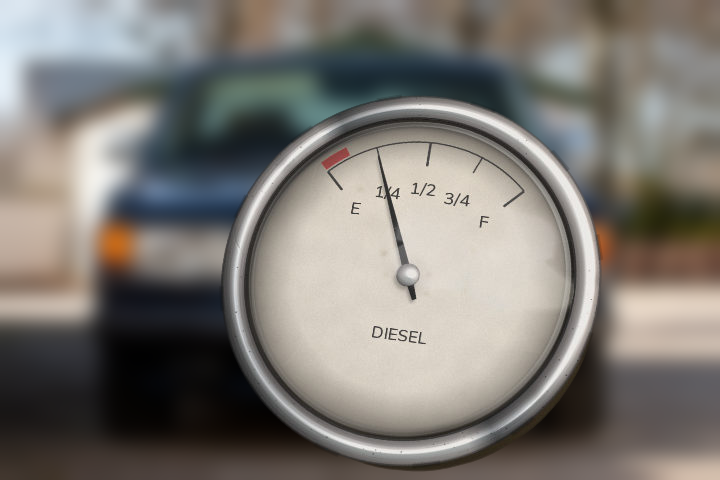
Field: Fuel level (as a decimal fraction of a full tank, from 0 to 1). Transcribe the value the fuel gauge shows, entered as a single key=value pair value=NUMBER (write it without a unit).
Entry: value=0.25
